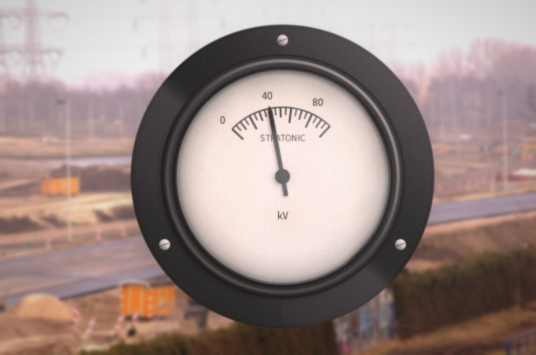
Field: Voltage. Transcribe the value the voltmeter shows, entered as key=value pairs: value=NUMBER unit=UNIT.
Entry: value=40 unit=kV
